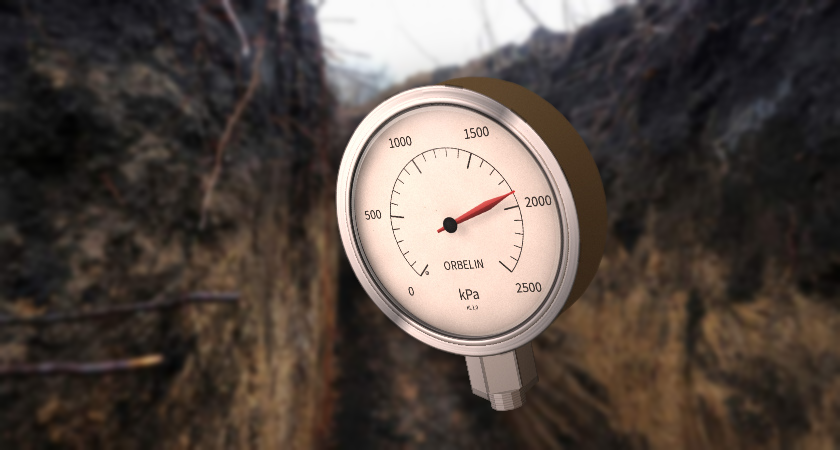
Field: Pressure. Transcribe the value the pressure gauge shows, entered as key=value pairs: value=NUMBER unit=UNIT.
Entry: value=1900 unit=kPa
